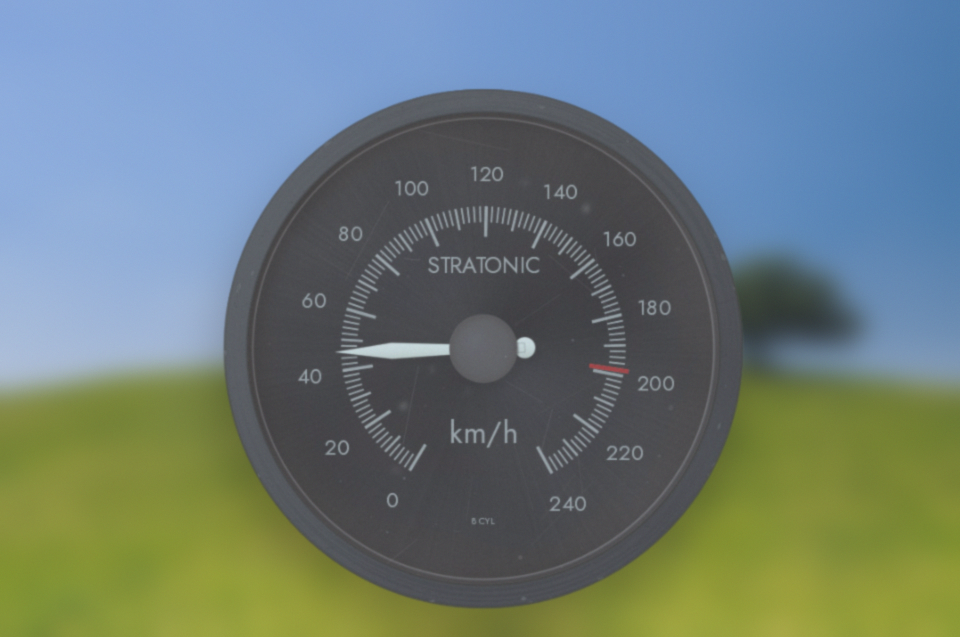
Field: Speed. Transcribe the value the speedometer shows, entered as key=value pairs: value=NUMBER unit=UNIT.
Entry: value=46 unit=km/h
